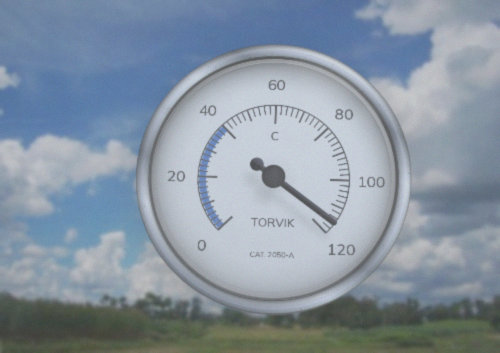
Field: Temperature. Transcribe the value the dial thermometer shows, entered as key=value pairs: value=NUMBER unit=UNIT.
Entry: value=116 unit=°C
